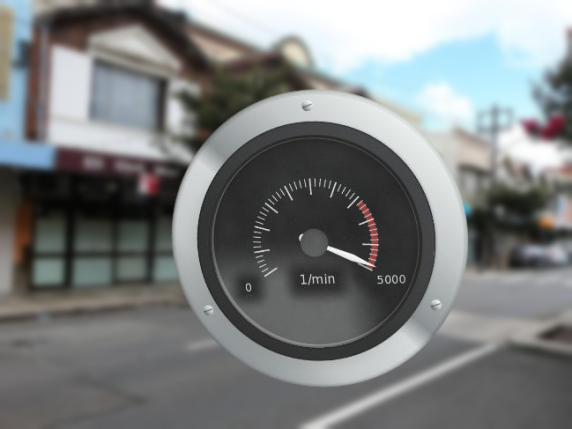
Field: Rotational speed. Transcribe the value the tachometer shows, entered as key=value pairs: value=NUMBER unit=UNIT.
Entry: value=4900 unit=rpm
